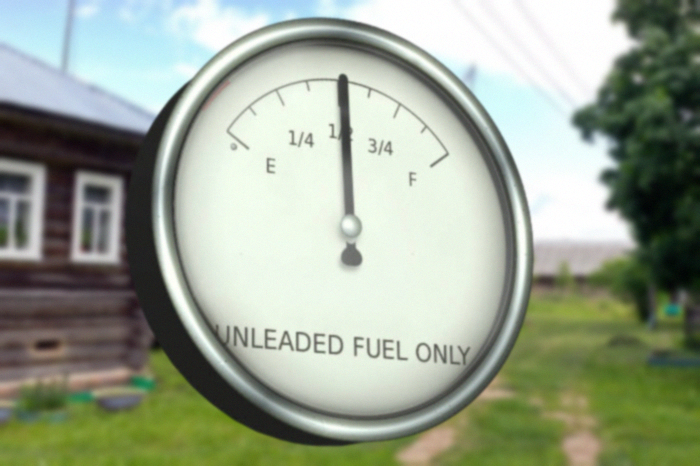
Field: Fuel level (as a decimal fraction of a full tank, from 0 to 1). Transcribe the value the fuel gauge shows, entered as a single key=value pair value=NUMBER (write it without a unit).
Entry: value=0.5
